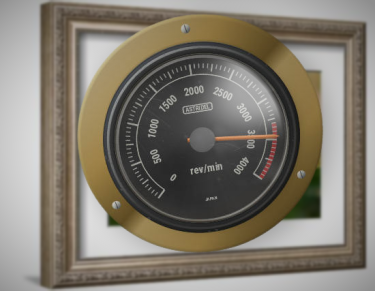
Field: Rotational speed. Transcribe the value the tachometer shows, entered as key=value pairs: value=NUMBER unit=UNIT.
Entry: value=3450 unit=rpm
